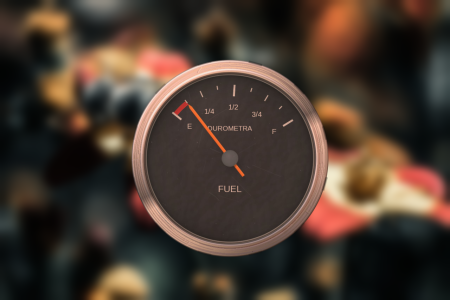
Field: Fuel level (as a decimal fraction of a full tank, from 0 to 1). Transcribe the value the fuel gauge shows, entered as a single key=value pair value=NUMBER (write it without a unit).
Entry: value=0.125
